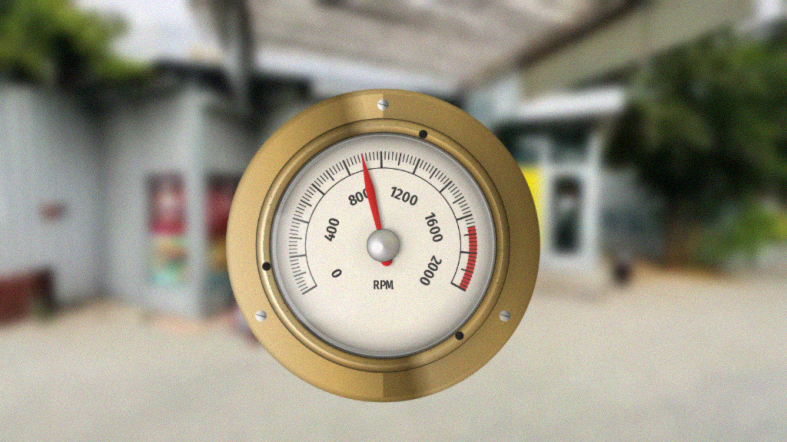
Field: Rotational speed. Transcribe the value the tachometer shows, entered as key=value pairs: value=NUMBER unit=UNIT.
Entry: value=900 unit=rpm
